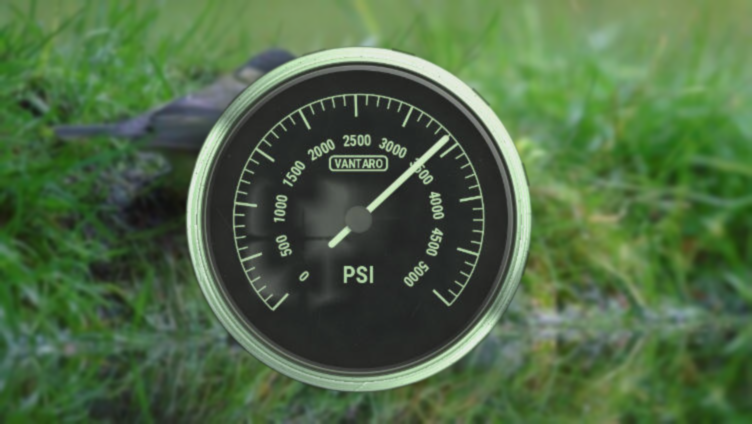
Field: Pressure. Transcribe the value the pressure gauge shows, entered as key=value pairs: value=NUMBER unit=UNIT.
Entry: value=3400 unit=psi
